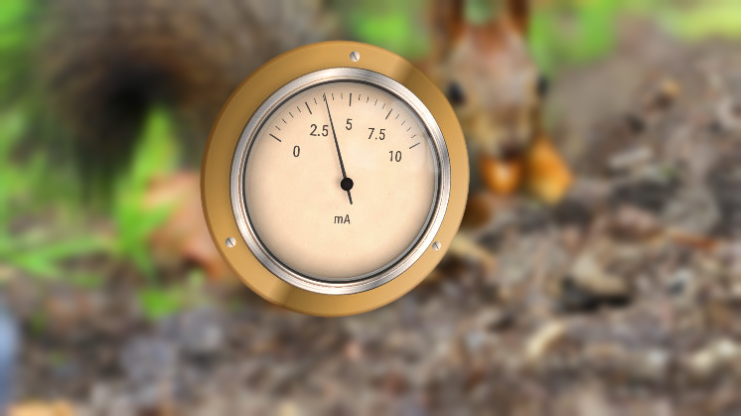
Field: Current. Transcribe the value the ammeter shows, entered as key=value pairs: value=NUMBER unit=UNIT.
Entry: value=3.5 unit=mA
